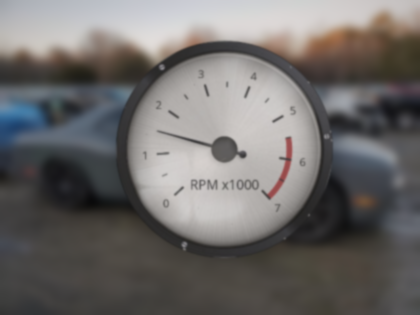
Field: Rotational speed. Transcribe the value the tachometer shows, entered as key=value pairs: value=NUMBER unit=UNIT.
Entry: value=1500 unit=rpm
